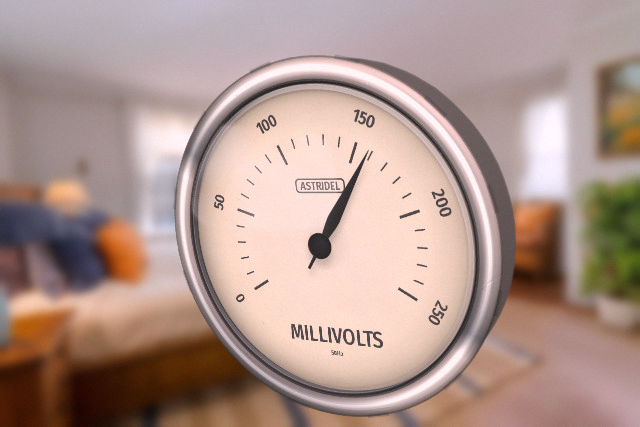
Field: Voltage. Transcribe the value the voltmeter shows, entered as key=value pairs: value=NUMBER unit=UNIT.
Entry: value=160 unit=mV
